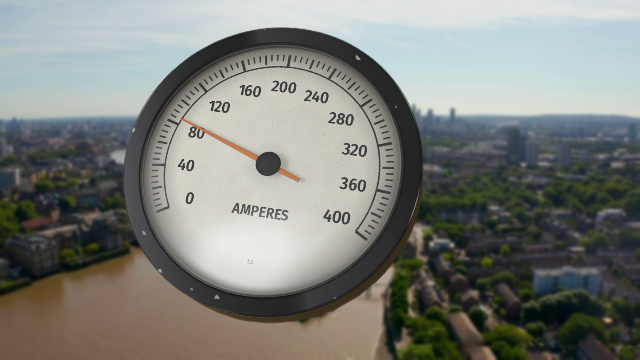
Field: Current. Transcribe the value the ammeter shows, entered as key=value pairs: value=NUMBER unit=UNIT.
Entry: value=85 unit=A
